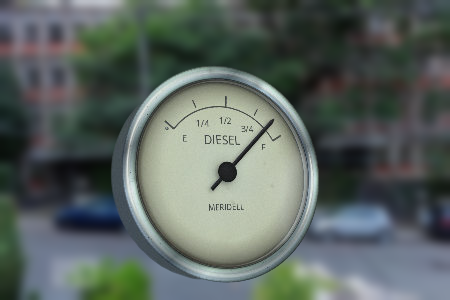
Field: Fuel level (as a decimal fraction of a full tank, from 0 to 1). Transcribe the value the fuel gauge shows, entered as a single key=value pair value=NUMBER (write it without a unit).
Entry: value=0.875
